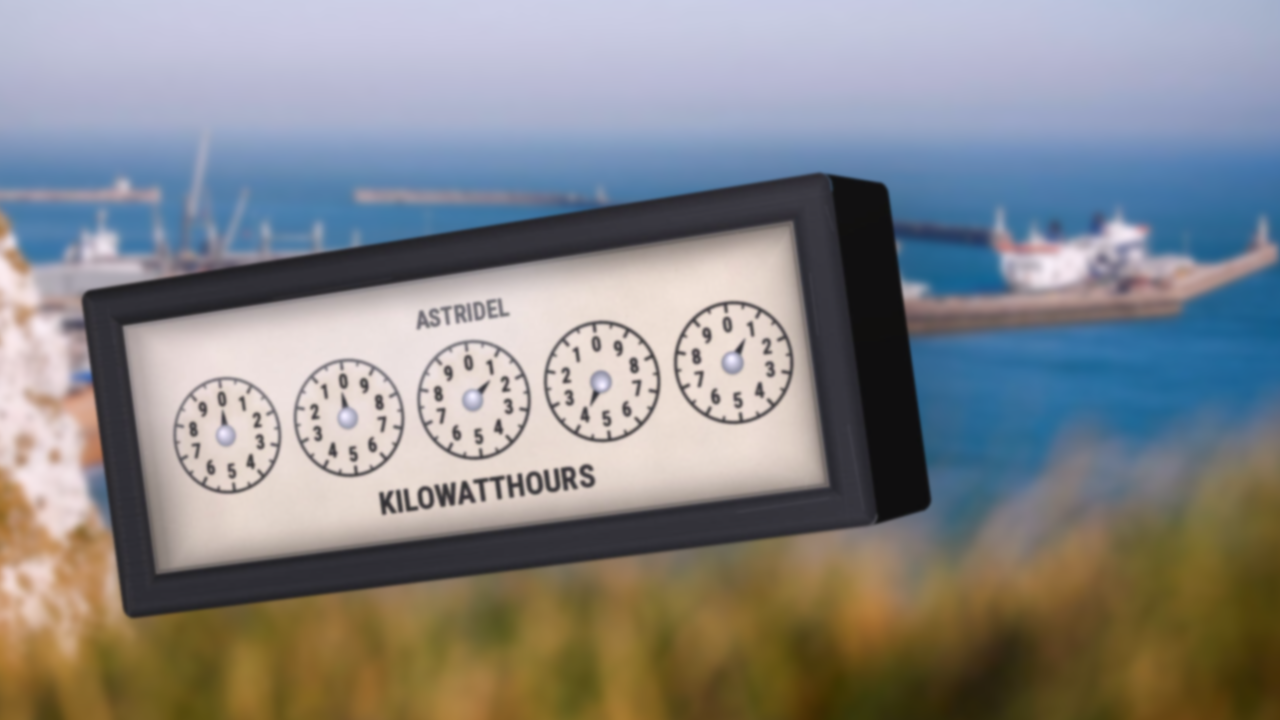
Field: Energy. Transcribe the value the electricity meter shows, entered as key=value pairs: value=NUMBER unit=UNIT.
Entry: value=141 unit=kWh
